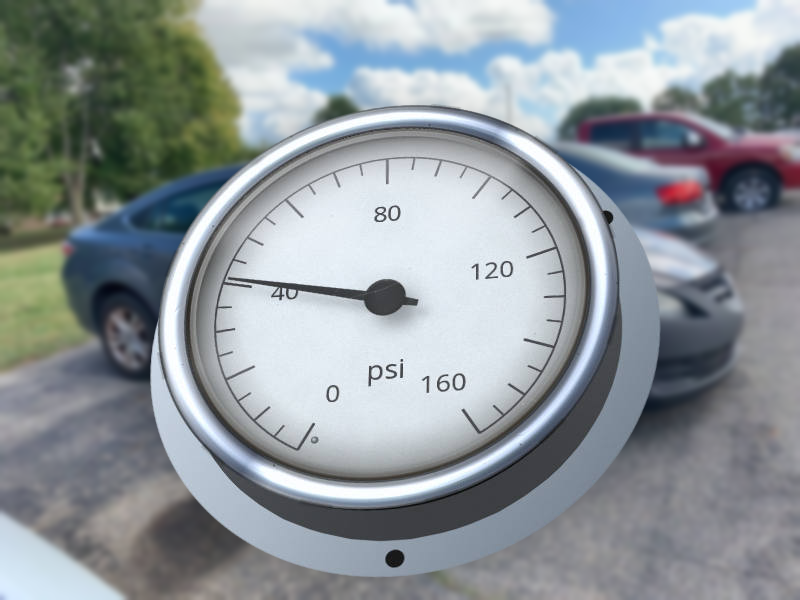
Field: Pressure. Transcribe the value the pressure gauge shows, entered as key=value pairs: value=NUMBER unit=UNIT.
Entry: value=40 unit=psi
